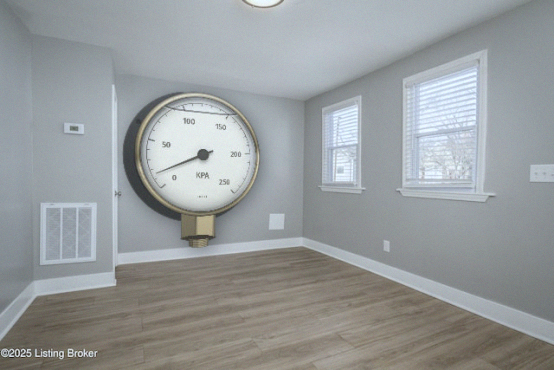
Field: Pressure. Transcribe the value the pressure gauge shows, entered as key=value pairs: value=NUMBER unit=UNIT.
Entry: value=15 unit=kPa
